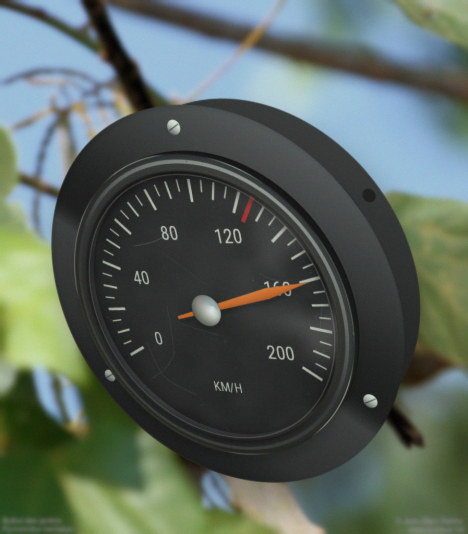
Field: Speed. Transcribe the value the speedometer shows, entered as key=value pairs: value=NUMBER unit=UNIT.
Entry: value=160 unit=km/h
